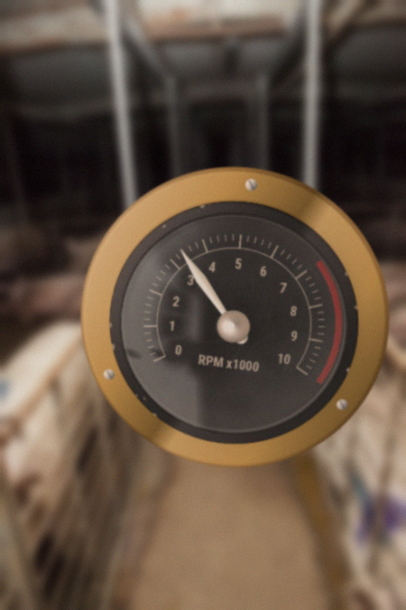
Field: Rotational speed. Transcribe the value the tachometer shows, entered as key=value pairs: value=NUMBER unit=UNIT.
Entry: value=3400 unit=rpm
